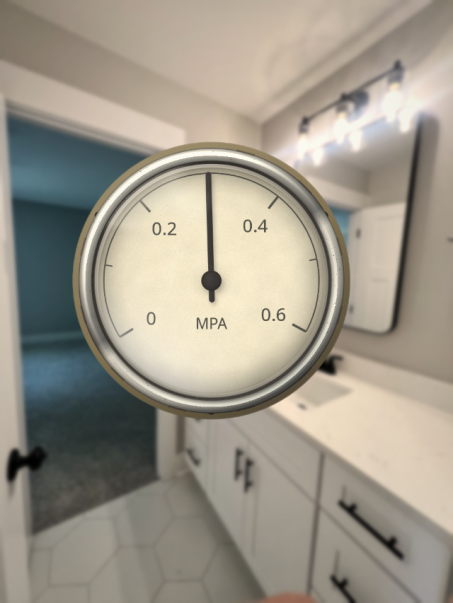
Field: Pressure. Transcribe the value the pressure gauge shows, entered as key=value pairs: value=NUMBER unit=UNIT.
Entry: value=0.3 unit=MPa
